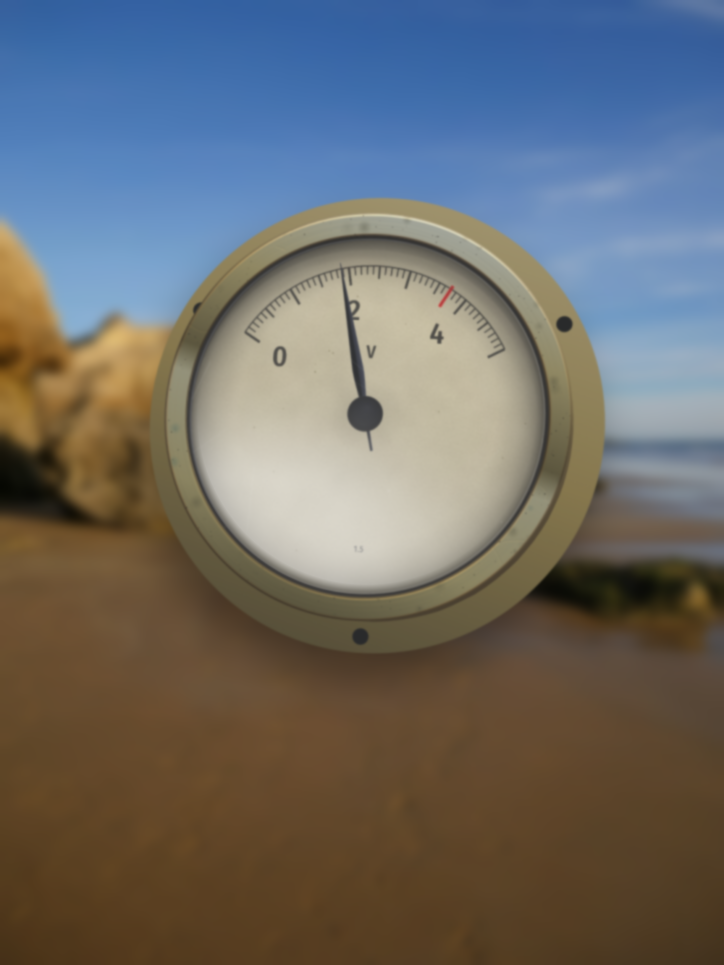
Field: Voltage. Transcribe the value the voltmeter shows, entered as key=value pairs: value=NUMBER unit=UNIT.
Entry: value=1.9 unit=V
